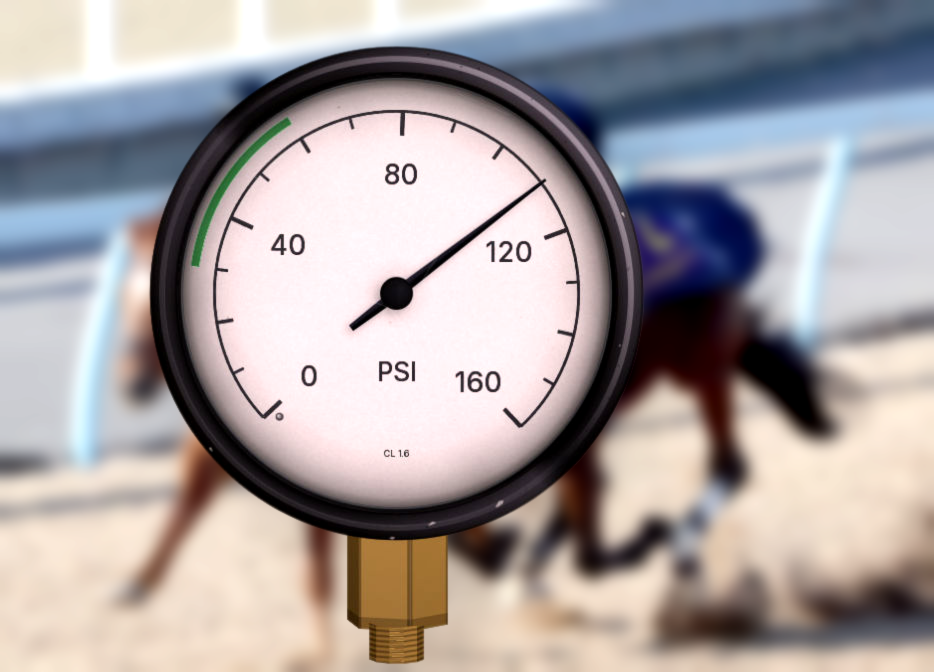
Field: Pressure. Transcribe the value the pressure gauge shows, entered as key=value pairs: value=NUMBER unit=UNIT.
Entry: value=110 unit=psi
